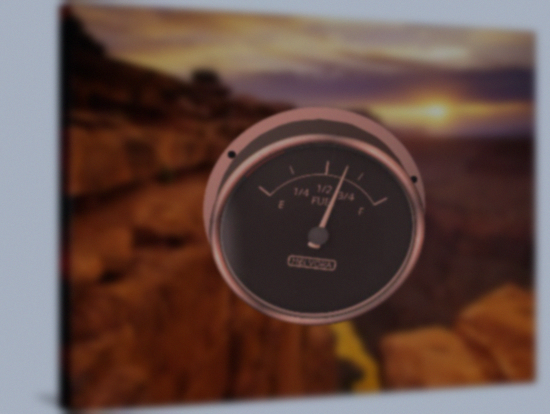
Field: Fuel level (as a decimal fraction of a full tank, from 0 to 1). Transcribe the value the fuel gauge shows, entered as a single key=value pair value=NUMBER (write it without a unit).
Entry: value=0.625
